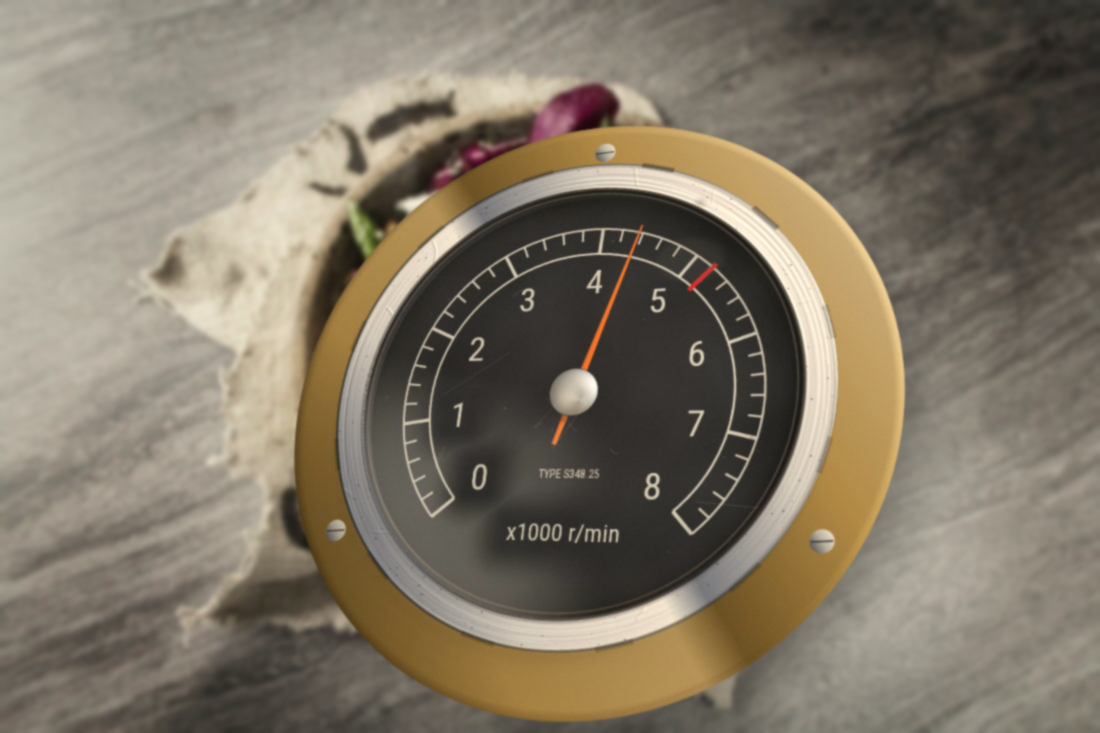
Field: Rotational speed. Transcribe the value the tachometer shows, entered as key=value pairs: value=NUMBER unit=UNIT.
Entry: value=4400 unit=rpm
